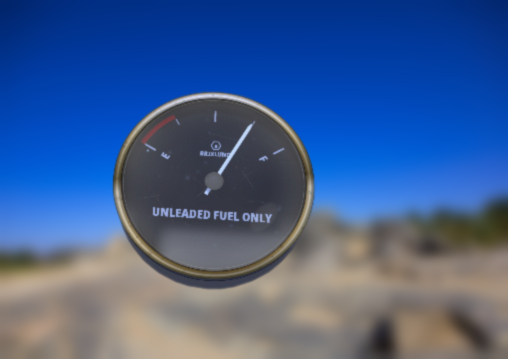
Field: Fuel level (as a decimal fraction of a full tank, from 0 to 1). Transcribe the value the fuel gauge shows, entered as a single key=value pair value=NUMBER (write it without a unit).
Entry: value=0.75
